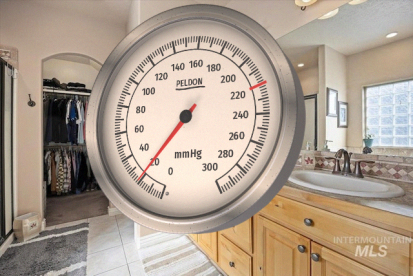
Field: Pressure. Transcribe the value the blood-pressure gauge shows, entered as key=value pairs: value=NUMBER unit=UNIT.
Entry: value=20 unit=mmHg
